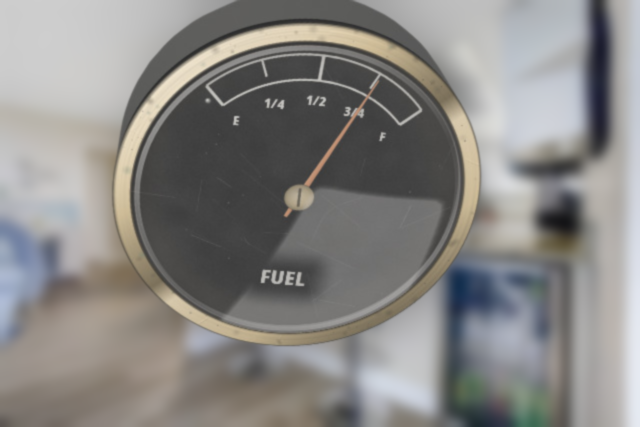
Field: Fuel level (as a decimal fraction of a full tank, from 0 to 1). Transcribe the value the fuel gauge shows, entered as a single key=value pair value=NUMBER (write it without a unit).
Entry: value=0.75
